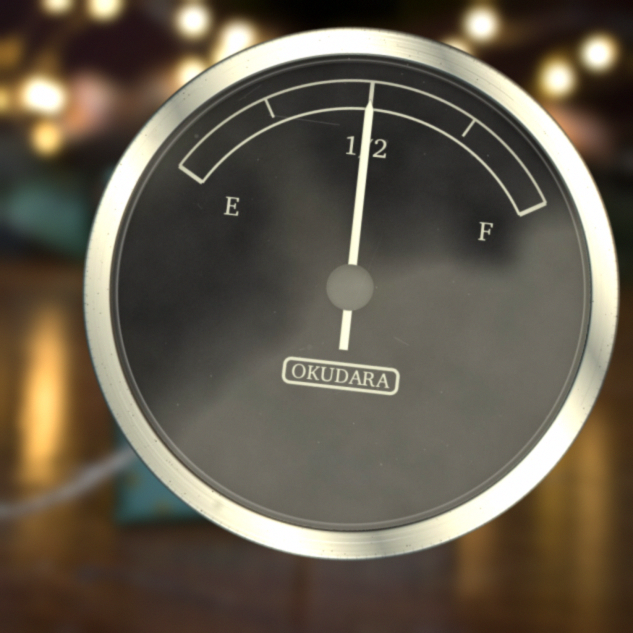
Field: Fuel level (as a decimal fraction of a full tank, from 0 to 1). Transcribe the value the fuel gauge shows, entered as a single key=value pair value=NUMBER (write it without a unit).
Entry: value=0.5
